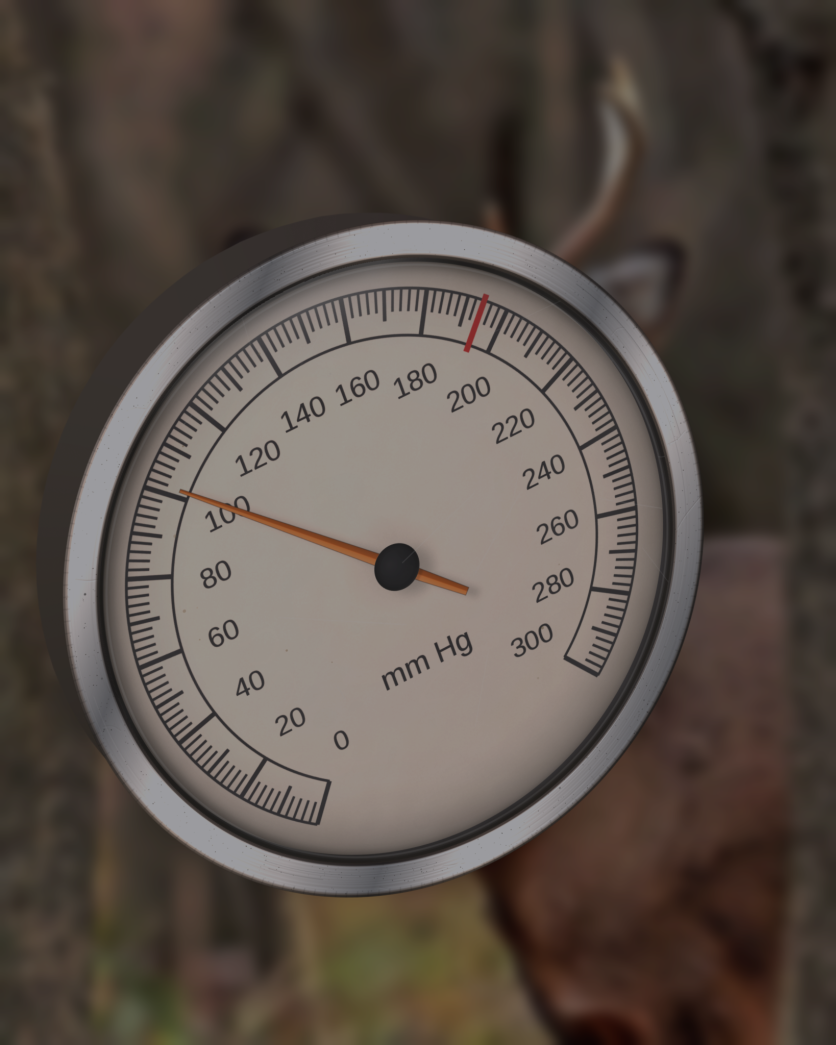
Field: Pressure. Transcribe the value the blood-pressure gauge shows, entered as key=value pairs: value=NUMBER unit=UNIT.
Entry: value=102 unit=mmHg
